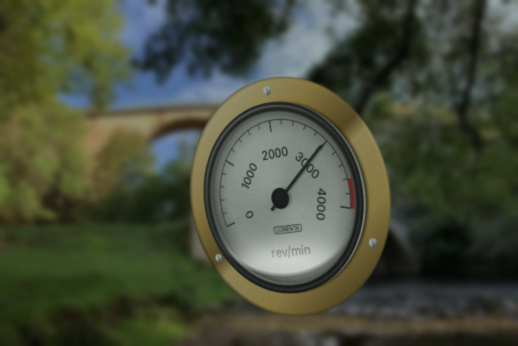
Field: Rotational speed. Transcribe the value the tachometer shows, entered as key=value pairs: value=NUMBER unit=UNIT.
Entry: value=3000 unit=rpm
